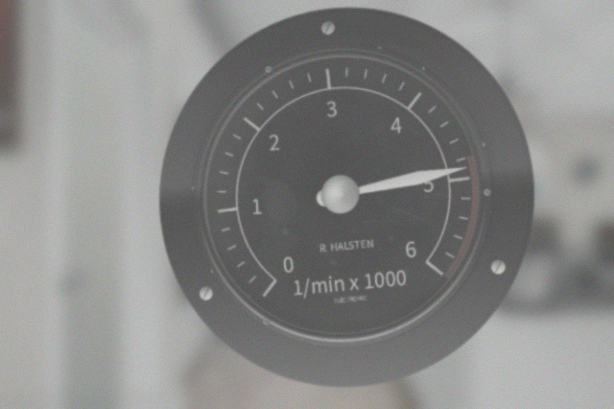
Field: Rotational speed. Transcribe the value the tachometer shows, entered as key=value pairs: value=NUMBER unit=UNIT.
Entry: value=4900 unit=rpm
